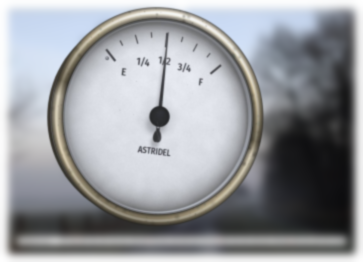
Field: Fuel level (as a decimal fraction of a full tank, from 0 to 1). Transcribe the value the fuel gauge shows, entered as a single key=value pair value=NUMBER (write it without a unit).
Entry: value=0.5
